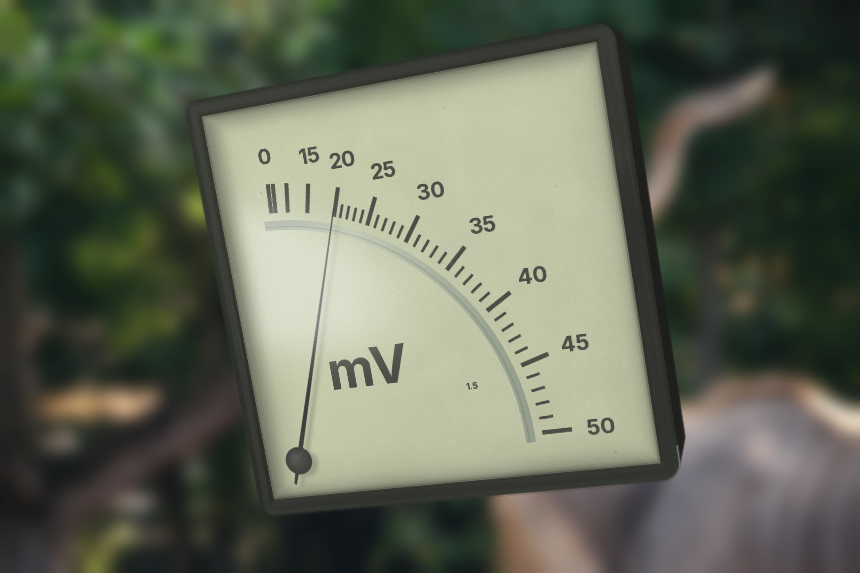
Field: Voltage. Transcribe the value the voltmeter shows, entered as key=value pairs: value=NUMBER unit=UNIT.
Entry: value=20 unit=mV
